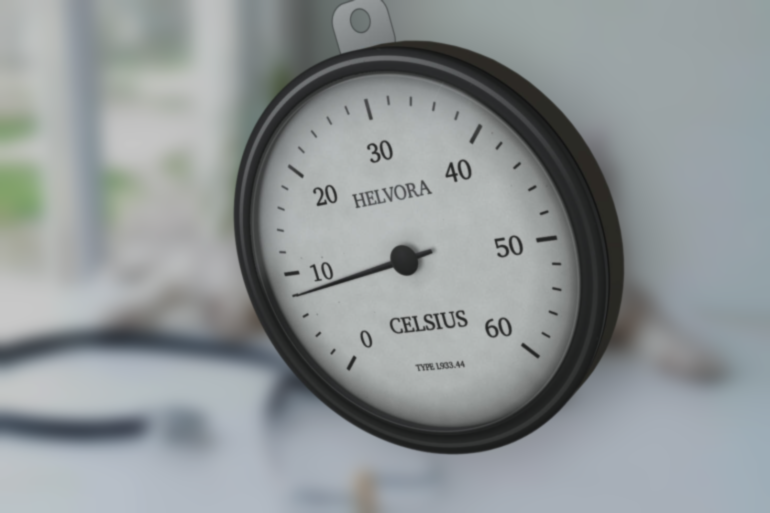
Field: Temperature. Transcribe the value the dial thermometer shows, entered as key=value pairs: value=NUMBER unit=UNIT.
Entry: value=8 unit=°C
